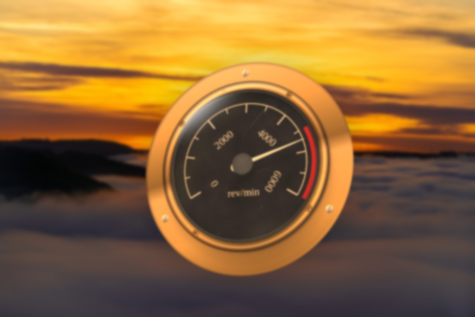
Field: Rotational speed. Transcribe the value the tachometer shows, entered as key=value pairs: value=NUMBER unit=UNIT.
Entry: value=4750 unit=rpm
